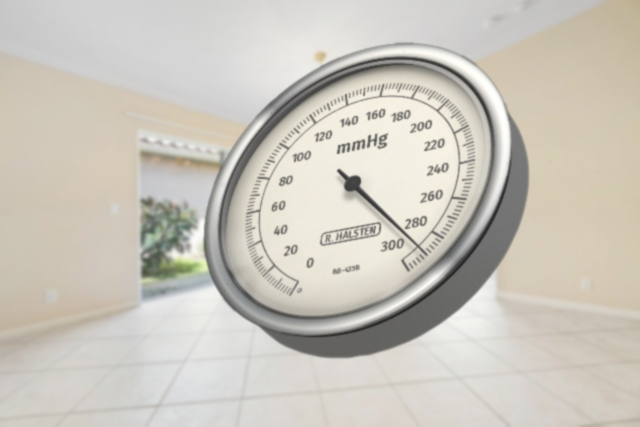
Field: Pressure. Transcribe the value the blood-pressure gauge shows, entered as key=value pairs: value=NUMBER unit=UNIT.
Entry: value=290 unit=mmHg
